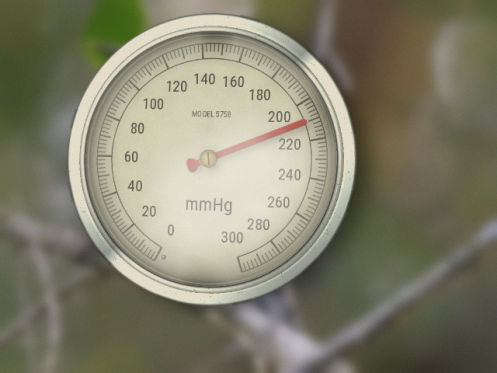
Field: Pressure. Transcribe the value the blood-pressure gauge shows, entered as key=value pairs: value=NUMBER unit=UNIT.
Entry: value=210 unit=mmHg
